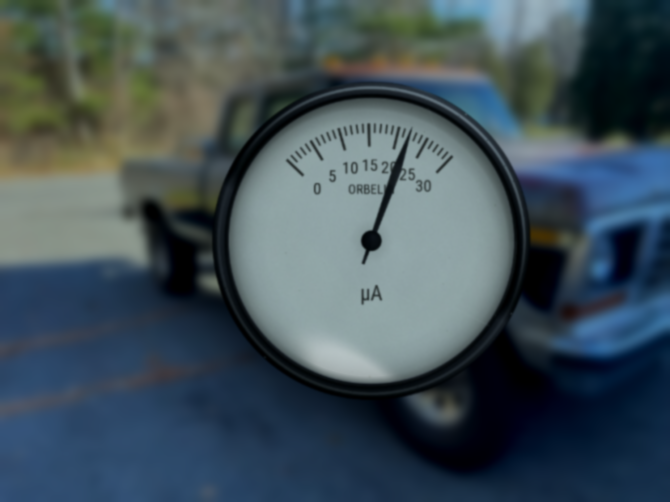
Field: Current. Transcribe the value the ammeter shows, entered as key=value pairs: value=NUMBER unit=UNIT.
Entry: value=22 unit=µA
